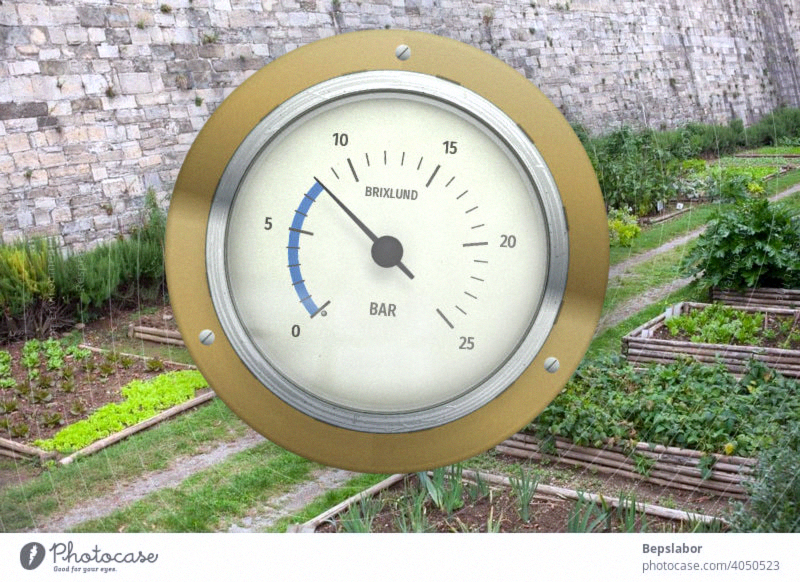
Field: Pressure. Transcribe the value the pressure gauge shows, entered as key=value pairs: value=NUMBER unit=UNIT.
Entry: value=8 unit=bar
